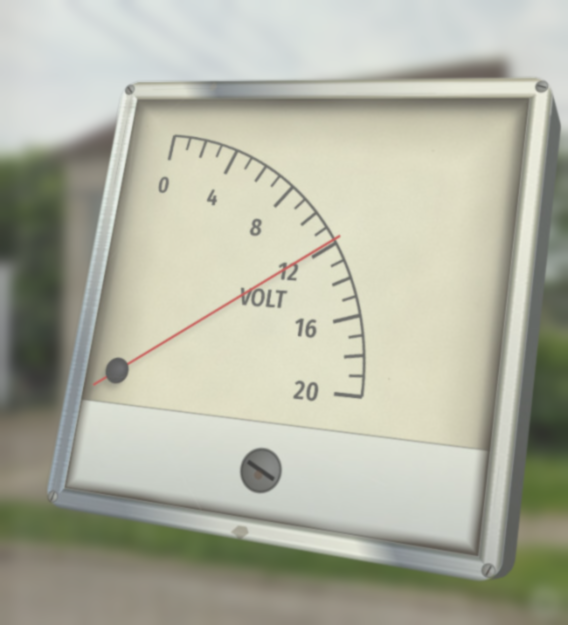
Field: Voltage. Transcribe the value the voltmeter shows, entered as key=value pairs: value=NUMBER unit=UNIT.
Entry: value=12 unit=V
